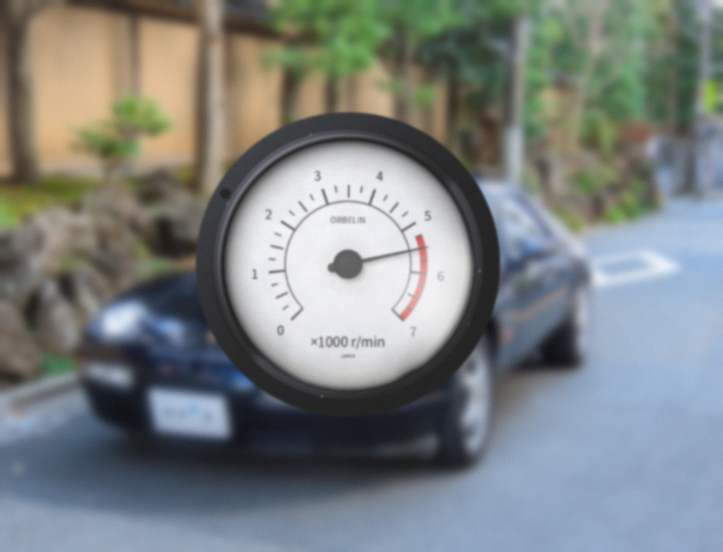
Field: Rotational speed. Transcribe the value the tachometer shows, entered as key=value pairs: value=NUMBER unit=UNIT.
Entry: value=5500 unit=rpm
